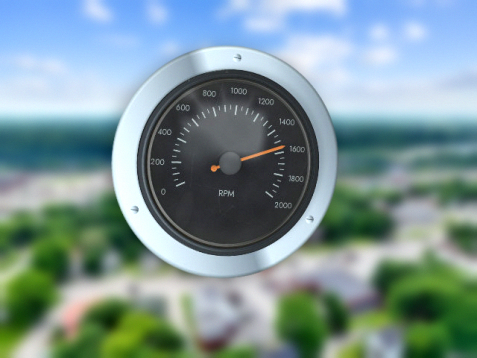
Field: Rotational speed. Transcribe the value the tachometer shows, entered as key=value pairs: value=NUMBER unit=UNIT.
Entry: value=1550 unit=rpm
